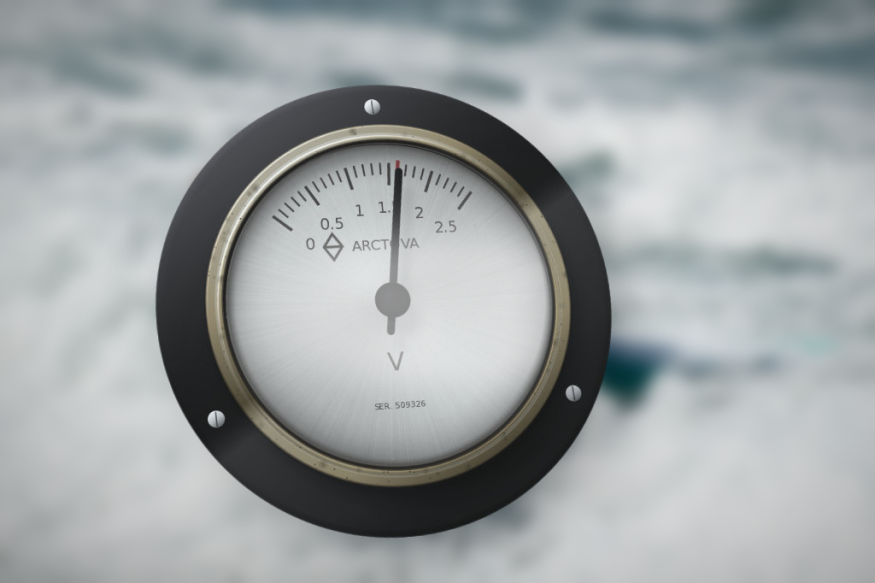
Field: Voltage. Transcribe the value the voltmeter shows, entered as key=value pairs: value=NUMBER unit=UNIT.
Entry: value=1.6 unit=V
